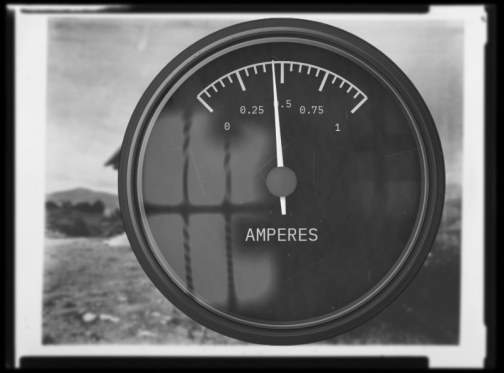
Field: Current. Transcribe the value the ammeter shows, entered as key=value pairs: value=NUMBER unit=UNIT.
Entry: value=0.45 unit=A
